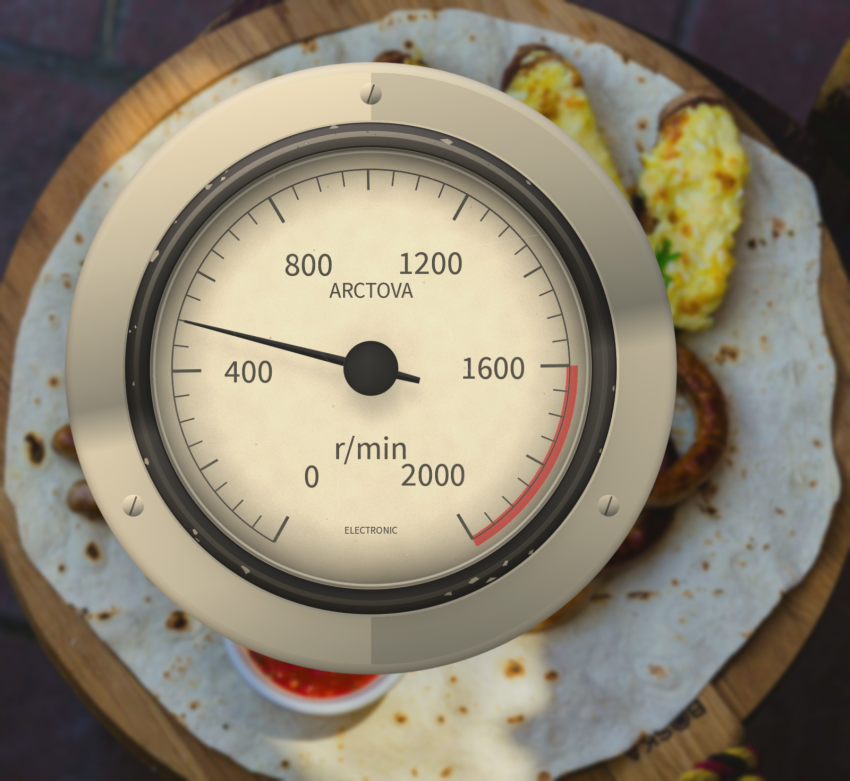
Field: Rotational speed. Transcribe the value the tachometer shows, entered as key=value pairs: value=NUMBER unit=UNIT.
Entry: value=500 unit=rpm
